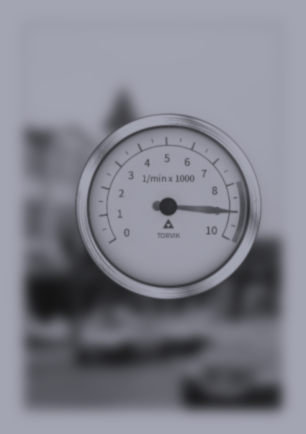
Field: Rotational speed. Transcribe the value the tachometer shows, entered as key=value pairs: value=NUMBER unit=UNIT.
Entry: value=9000 unit=rpm
